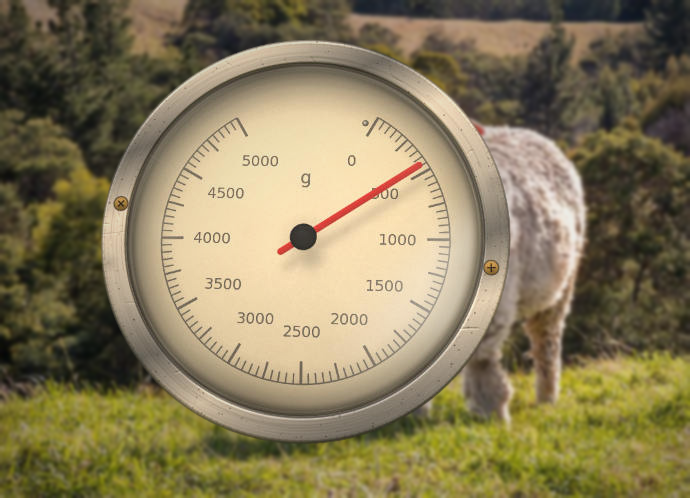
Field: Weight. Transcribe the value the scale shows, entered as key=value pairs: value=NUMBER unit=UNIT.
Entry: value=450 unit=g
